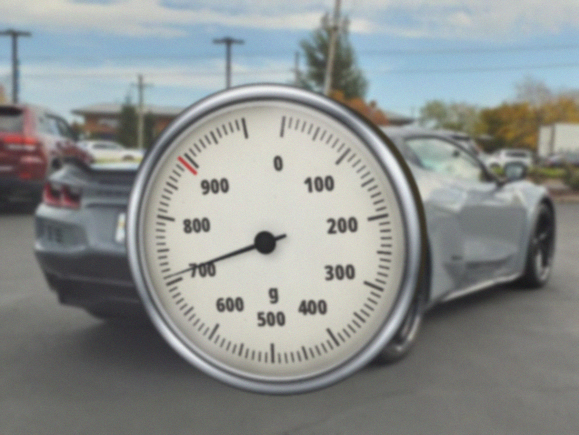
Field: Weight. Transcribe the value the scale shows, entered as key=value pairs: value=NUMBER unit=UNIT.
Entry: value=710 unit=g
